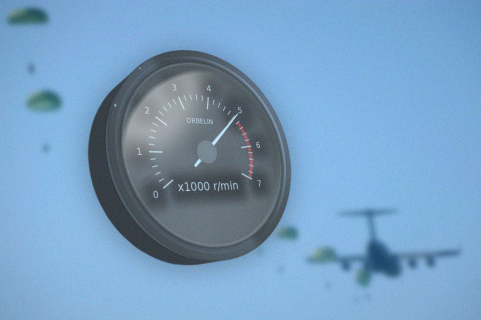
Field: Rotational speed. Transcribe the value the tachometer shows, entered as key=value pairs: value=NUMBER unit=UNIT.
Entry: value=5000 unit=rpm
